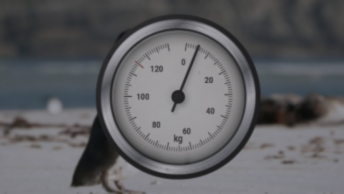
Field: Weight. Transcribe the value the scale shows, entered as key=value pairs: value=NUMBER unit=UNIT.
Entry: value=5 unit=kg
